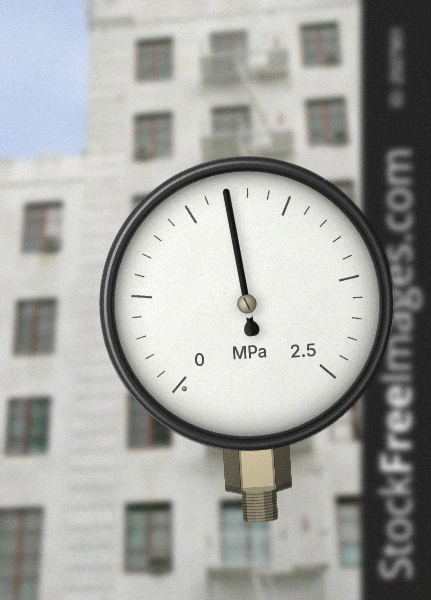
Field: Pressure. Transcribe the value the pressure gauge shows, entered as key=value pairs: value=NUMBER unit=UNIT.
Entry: value=1.2 unit=MPa
